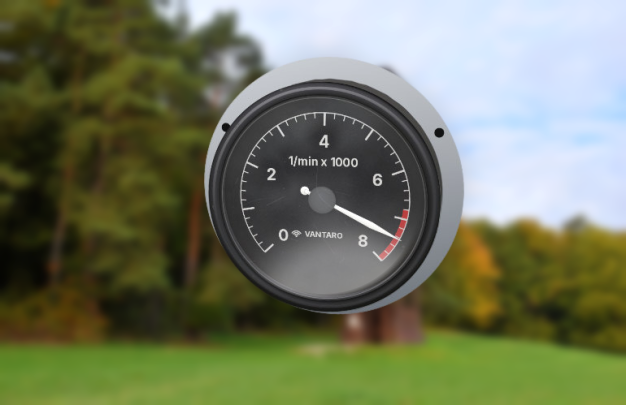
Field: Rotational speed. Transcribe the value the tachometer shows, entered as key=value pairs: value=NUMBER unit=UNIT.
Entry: value=7400 unit=rpm
